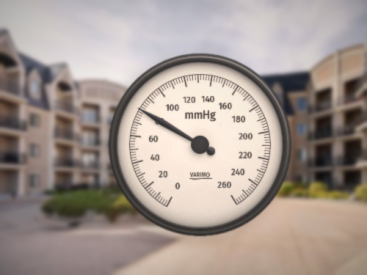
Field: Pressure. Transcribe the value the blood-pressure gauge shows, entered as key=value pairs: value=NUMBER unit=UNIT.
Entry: value=80 unit=mmHg
